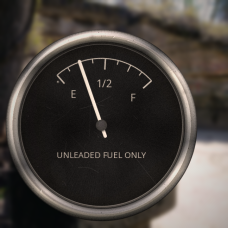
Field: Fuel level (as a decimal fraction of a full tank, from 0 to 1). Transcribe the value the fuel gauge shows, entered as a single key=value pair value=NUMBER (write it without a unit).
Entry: value=0.25
